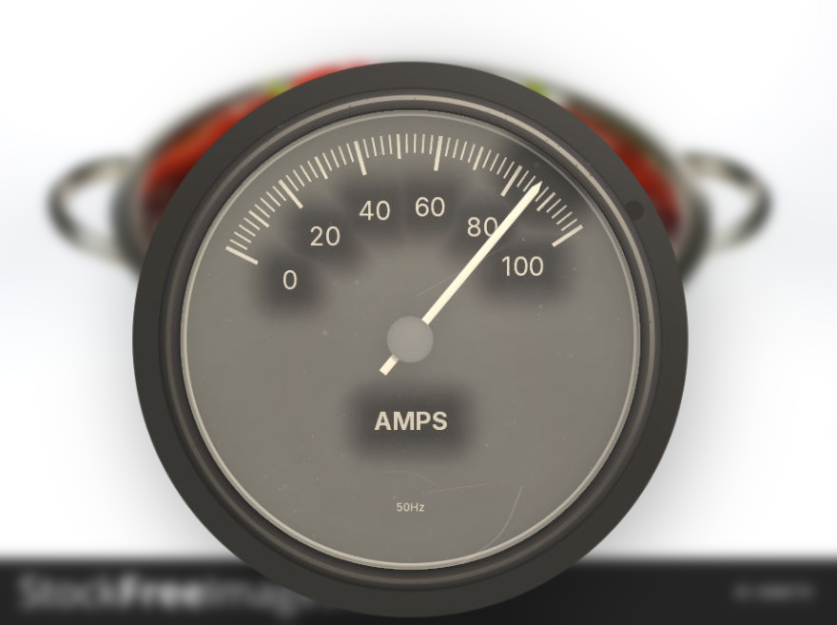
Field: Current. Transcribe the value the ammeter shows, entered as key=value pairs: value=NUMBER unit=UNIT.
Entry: value=86 unit=A
